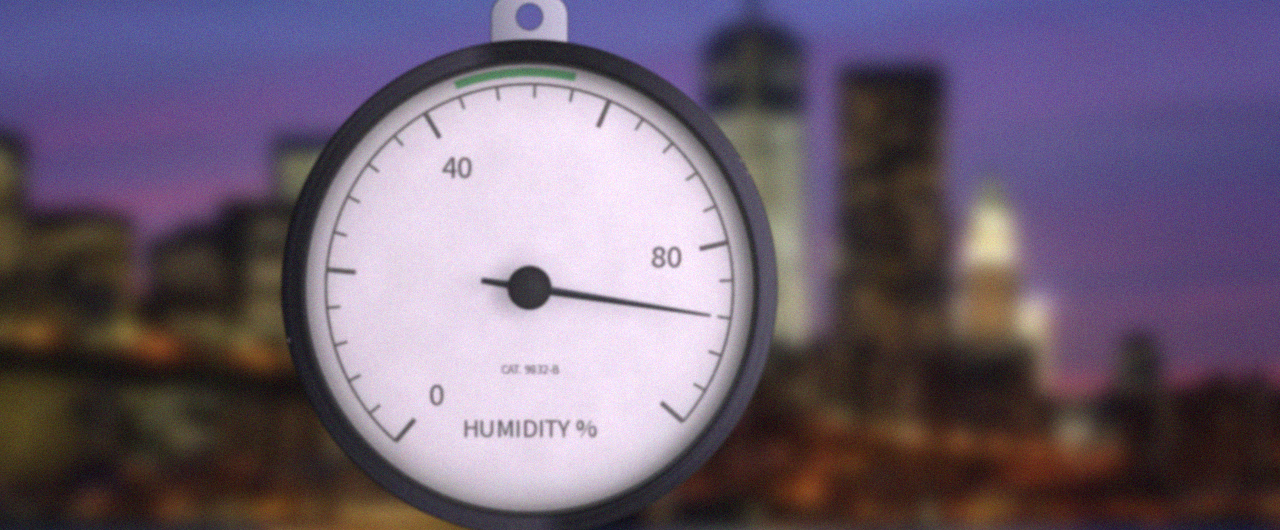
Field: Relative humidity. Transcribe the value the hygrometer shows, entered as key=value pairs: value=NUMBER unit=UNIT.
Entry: value=88 unit=%
